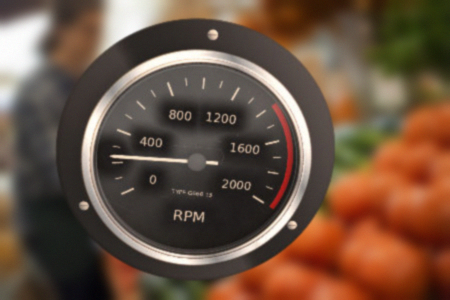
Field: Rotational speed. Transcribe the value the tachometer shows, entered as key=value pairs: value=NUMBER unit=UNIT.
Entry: value=250 unit=rpm
